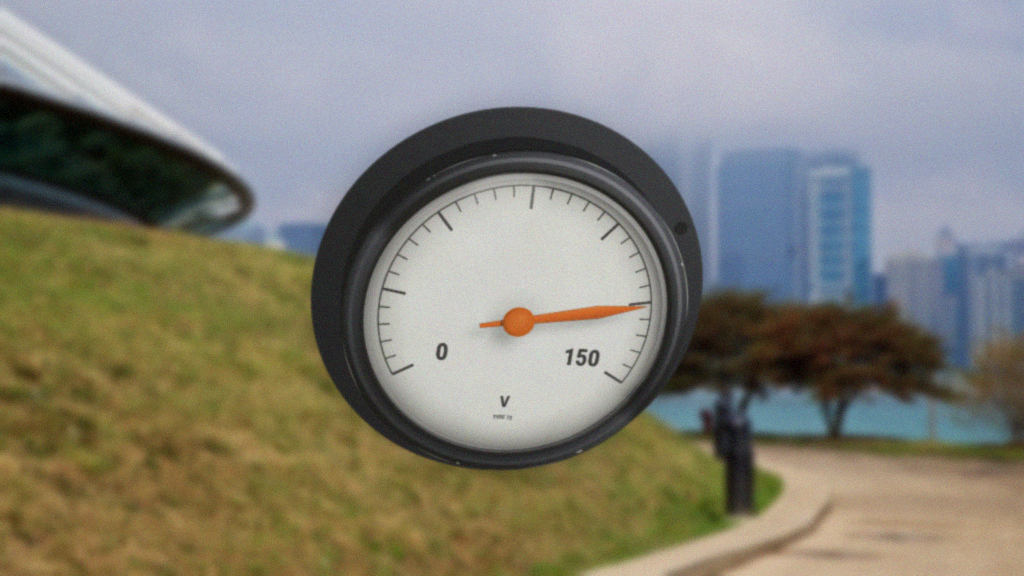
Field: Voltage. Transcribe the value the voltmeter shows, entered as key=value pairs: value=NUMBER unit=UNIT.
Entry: value=125 unit=V
